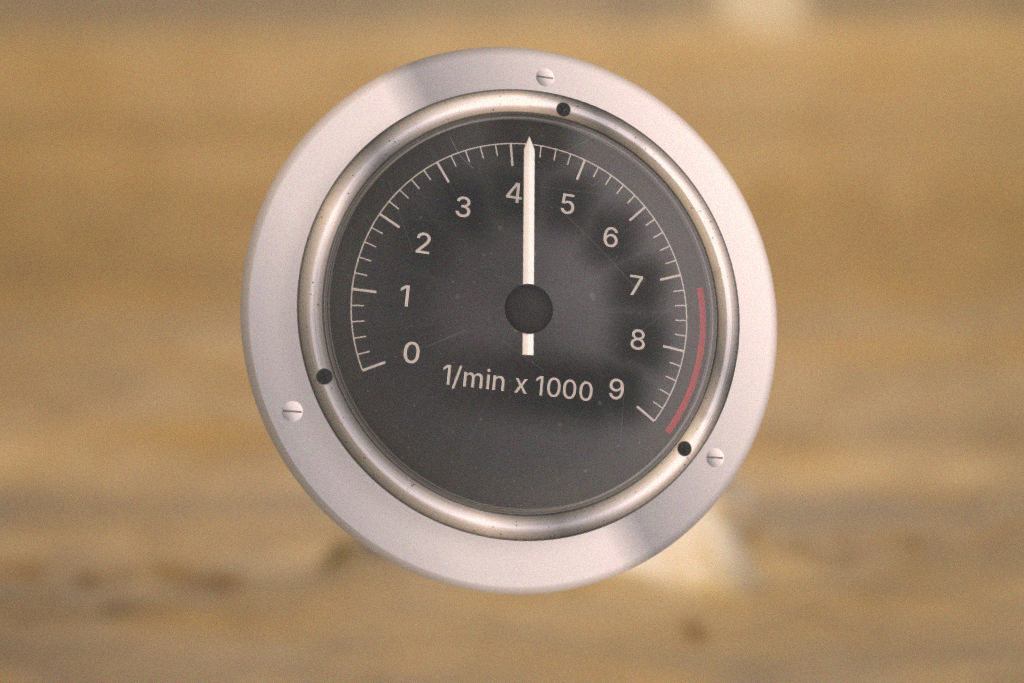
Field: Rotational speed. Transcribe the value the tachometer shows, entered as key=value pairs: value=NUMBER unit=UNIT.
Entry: value=4200 unit=rpm
